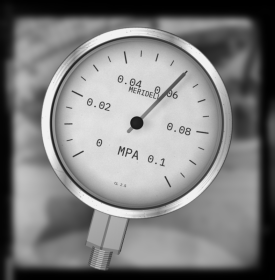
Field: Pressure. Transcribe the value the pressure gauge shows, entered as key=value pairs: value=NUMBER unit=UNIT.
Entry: value=0.06 unit=MPa
